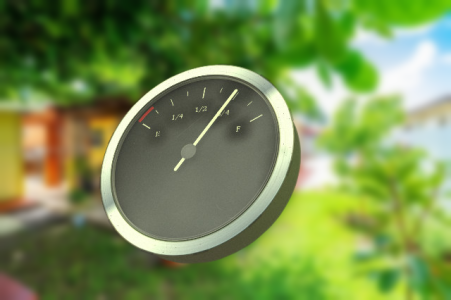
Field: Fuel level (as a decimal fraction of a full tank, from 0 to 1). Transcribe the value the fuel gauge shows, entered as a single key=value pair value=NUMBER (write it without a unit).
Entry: value=0.75
